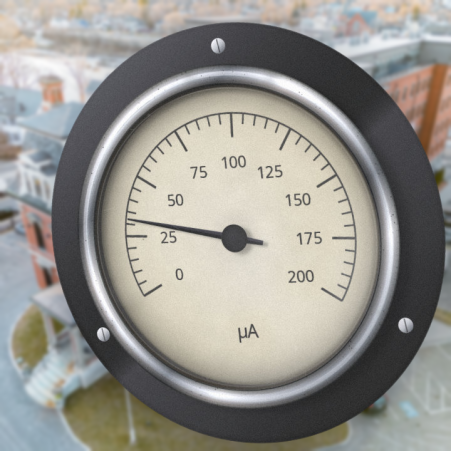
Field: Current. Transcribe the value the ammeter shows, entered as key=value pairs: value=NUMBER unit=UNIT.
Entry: value=32.5 unit=µA
